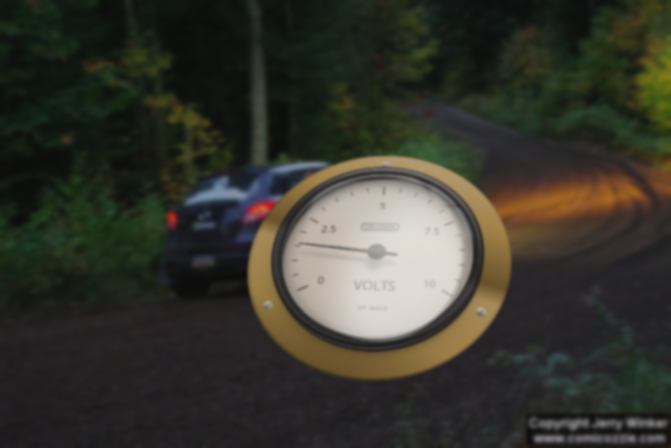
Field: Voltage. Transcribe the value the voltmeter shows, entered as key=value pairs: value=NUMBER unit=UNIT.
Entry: value=1.5 unit=V
